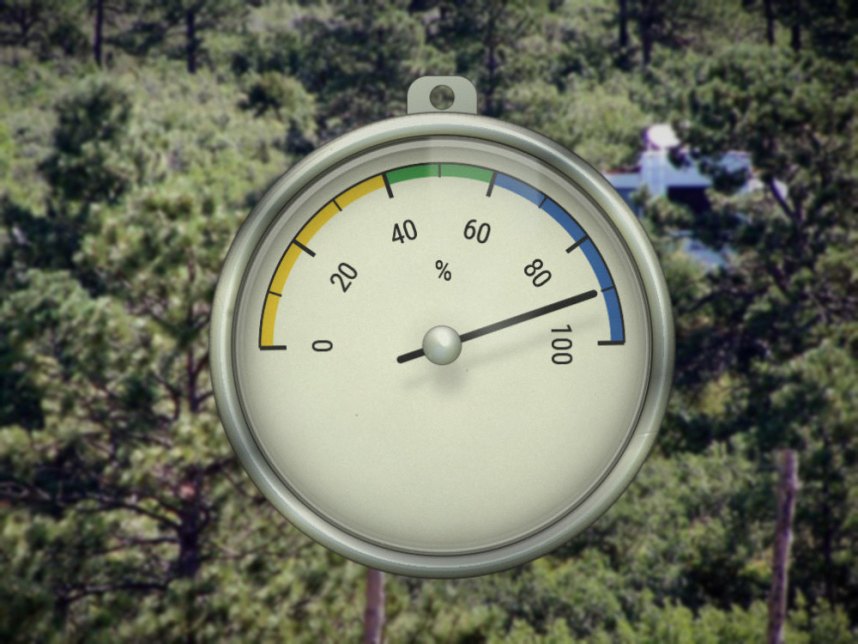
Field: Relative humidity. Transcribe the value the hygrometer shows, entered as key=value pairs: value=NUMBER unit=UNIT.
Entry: value=90 unit=%
